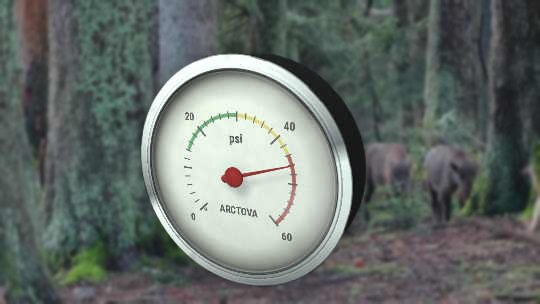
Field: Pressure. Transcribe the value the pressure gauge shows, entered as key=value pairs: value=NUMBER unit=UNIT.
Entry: value=46 unit=psi
